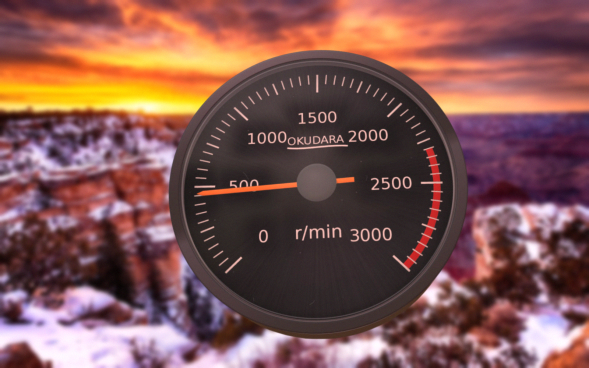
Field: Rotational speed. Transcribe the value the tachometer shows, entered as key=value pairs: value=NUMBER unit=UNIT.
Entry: value=450 unit=rpm
